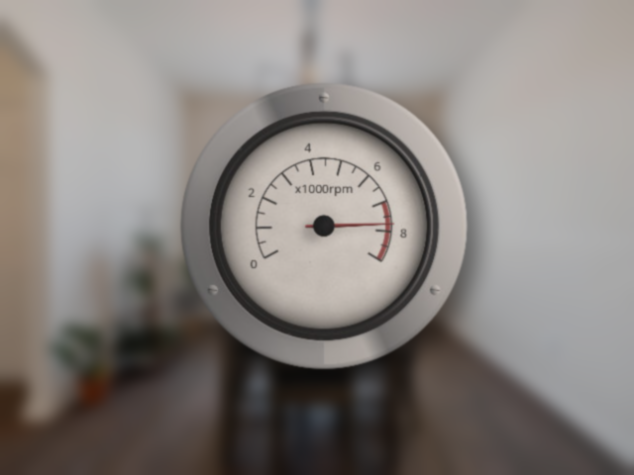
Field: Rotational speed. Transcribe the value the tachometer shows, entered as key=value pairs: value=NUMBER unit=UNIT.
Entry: value=7750 unit=rpm
